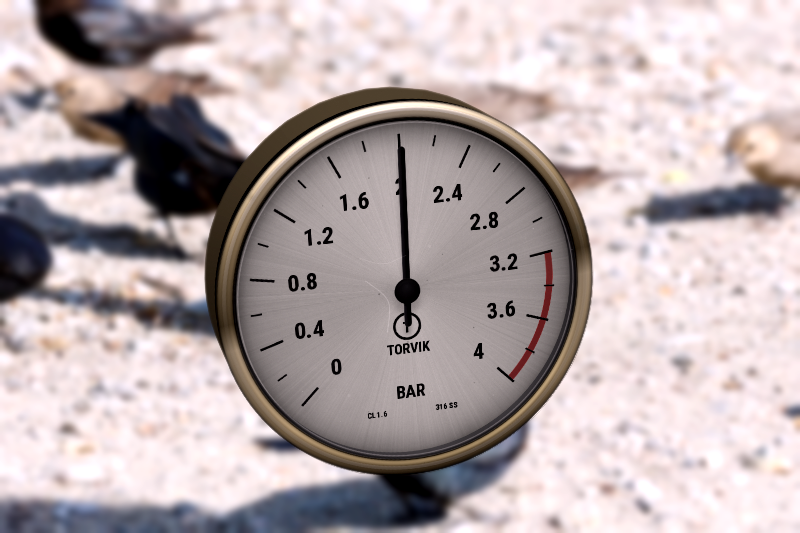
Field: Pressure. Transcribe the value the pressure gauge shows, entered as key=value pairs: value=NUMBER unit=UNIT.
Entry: value=2 unit=bar
